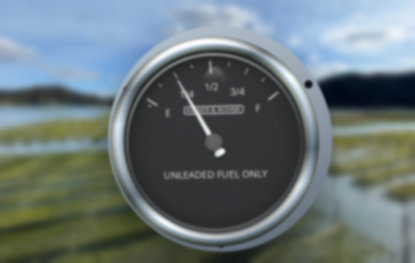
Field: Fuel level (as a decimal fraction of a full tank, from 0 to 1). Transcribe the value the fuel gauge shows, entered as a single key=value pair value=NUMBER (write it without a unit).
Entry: value=0.25
